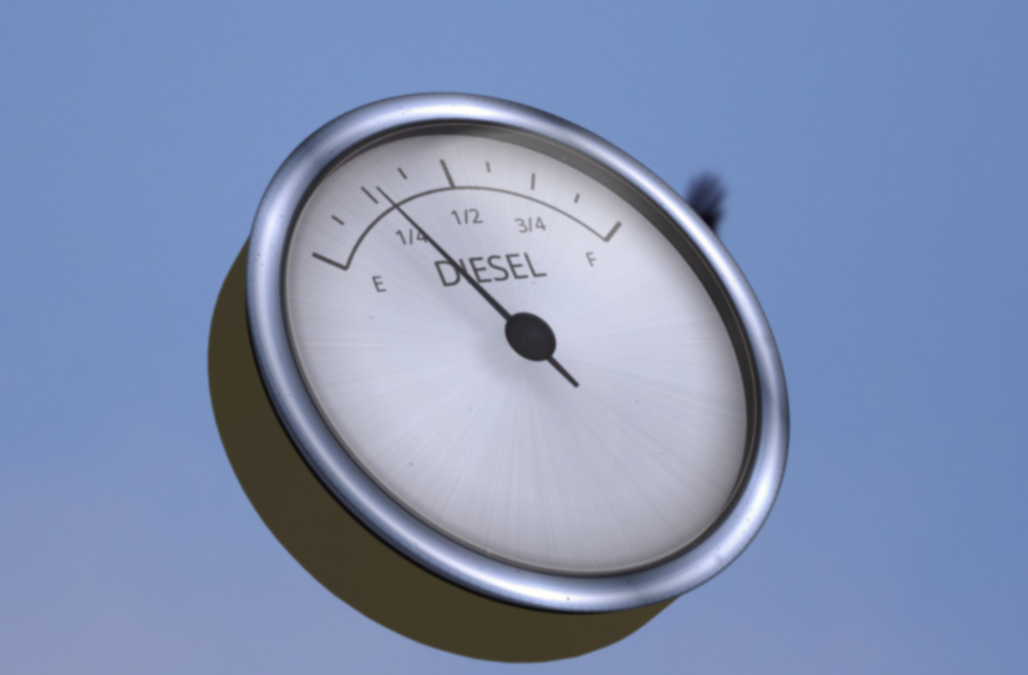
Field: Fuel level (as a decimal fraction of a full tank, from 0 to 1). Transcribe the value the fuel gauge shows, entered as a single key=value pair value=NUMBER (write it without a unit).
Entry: value=0.25
